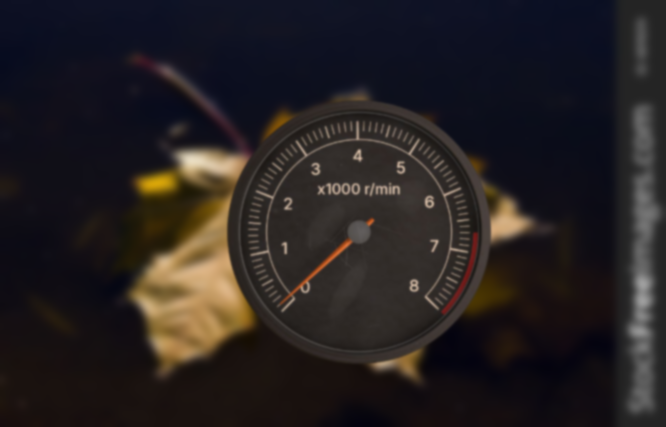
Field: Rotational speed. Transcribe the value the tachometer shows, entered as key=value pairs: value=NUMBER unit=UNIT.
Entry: value=100 unit=rpm
